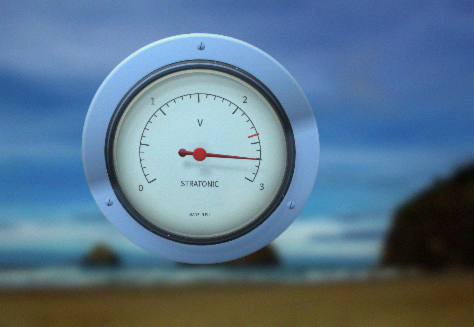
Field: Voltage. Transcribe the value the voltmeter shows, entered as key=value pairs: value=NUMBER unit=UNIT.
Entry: value=2.7 unit=V
